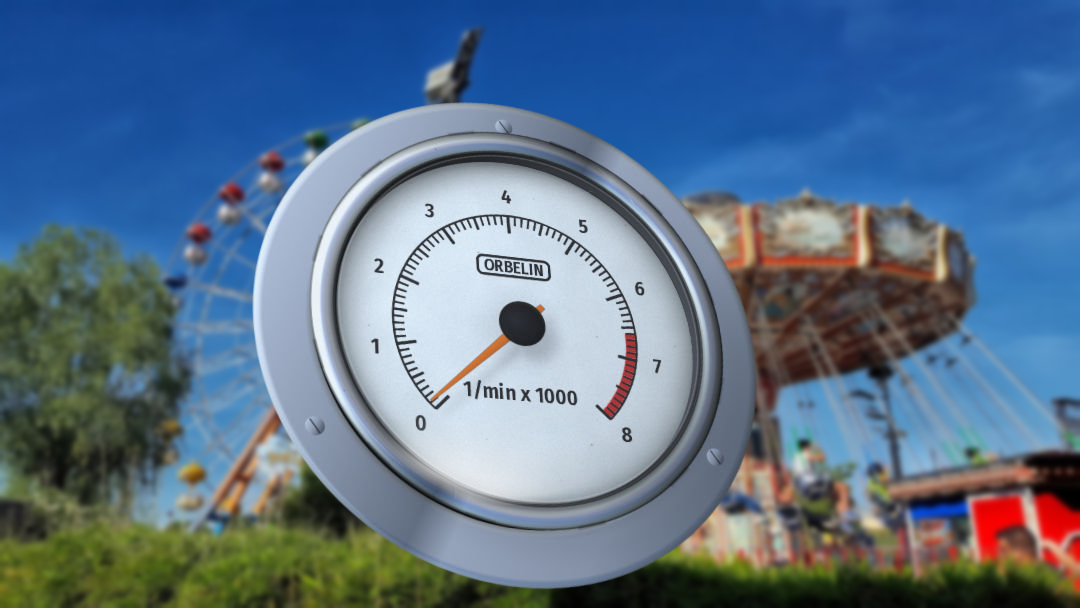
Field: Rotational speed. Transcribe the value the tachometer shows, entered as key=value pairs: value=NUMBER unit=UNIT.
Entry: value=100 unit=rpm
